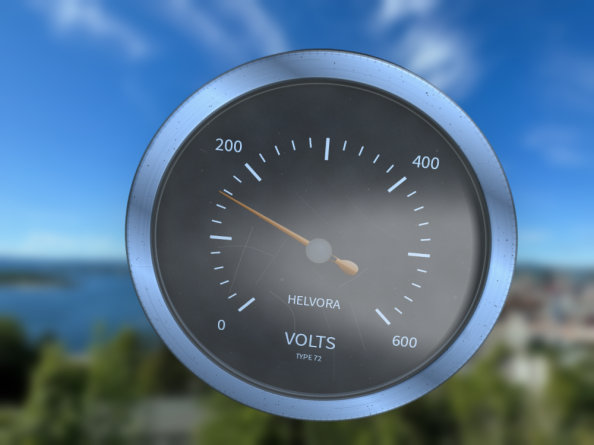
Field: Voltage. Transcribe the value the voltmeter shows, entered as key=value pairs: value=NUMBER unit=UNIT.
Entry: value=160 unit=V
